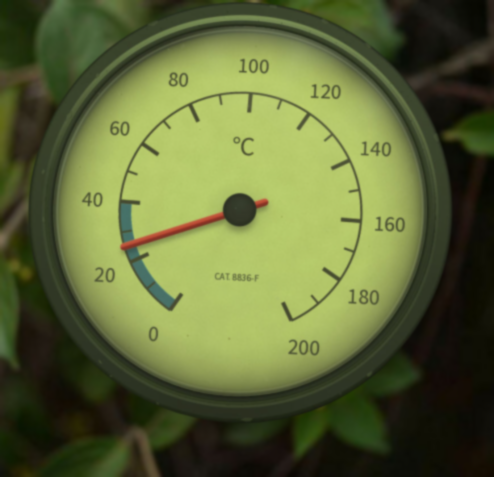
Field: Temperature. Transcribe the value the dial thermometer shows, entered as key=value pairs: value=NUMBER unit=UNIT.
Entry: value=25 unit=°C
